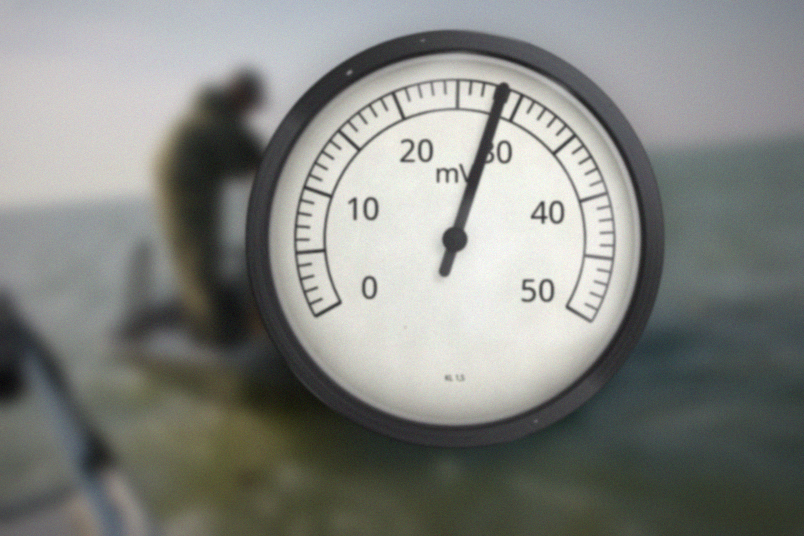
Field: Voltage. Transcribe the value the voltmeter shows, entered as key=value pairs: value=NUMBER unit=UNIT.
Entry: value=28.5 unit=mV
